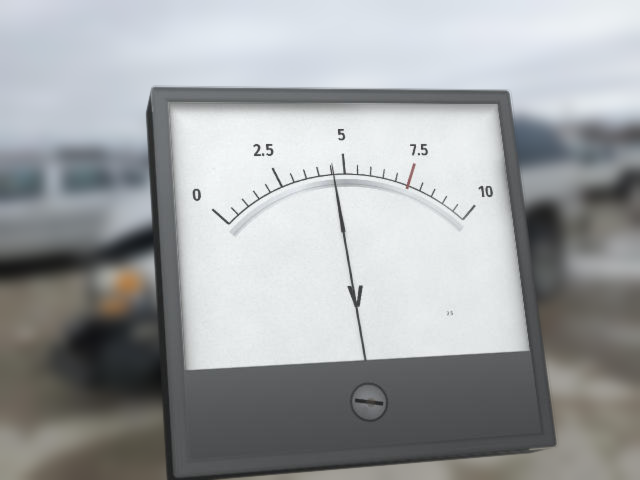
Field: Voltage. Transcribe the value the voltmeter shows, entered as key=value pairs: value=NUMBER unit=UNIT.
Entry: value=4.5 unit=V
